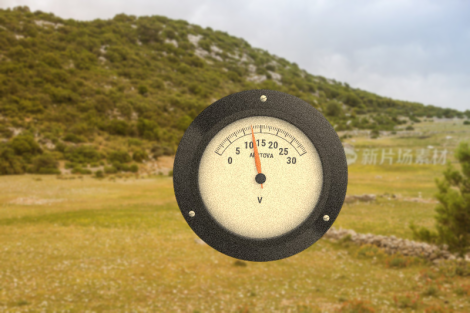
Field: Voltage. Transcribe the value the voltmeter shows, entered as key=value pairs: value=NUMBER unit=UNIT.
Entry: value=12.5 unit=V
